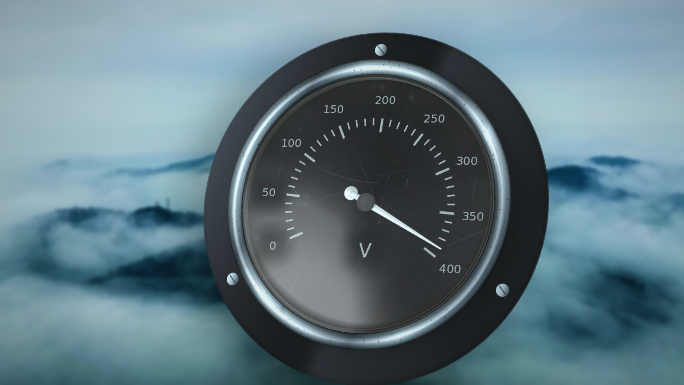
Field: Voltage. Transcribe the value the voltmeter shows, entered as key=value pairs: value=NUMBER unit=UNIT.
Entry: value=390 unit=V
